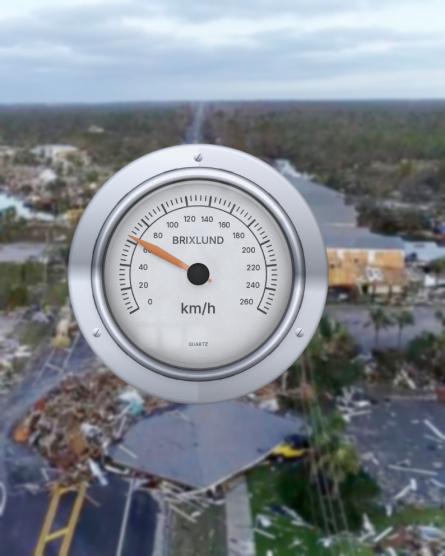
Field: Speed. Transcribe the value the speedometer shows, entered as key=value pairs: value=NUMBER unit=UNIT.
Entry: value=64 unit=km/h
